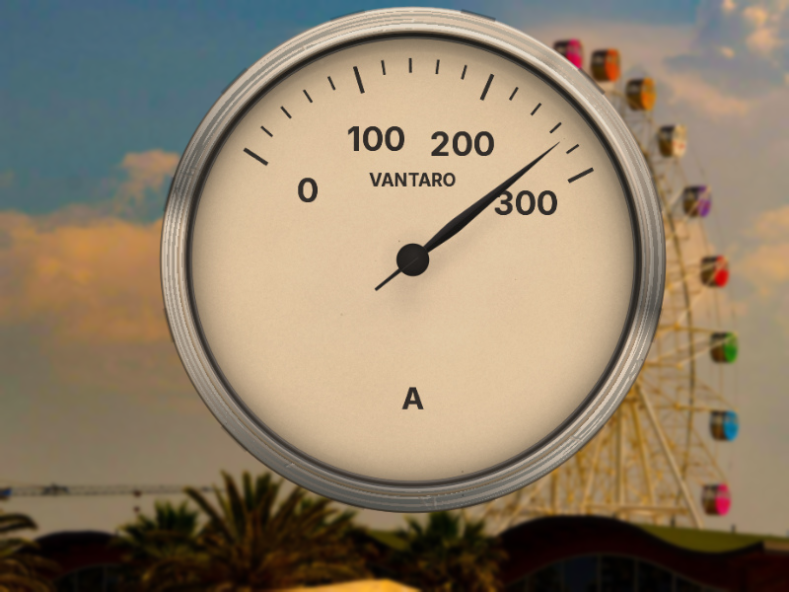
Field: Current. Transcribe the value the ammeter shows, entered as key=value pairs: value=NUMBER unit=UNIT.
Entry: value=270 unit=A
